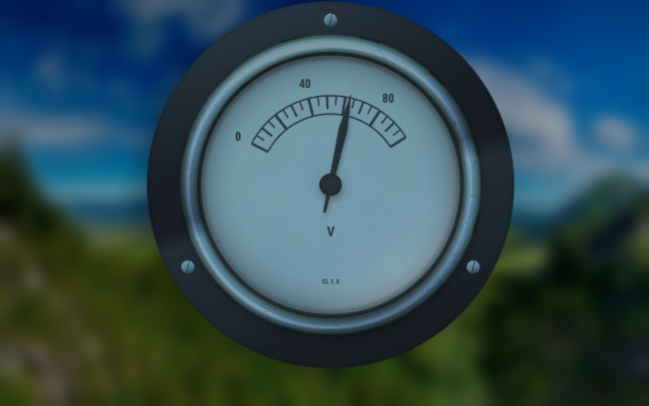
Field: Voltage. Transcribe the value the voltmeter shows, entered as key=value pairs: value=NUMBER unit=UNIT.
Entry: value=62.5 unit=V
